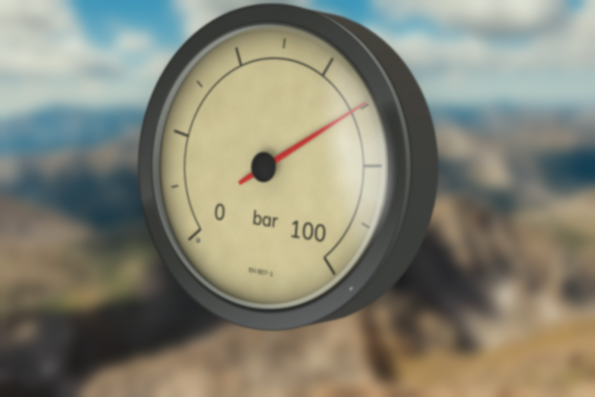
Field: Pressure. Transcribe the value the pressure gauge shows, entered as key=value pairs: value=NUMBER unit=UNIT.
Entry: value=70 unit=bar
